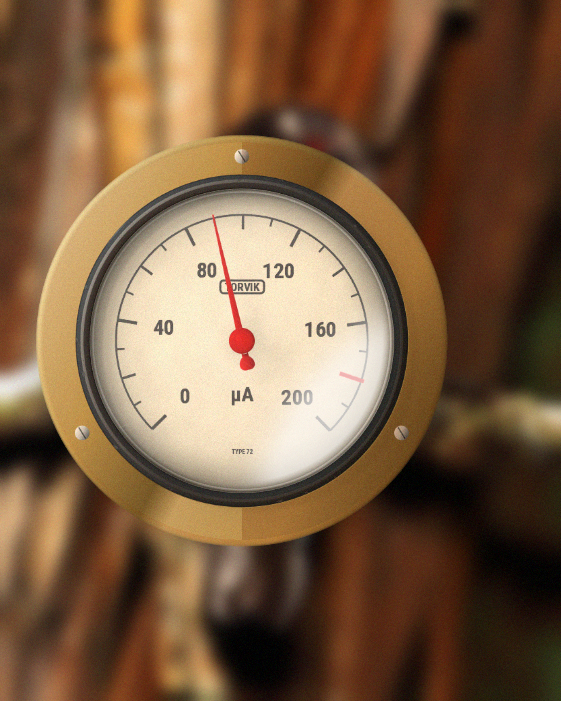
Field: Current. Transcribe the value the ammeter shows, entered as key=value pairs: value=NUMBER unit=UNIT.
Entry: value=90 unit=µA
